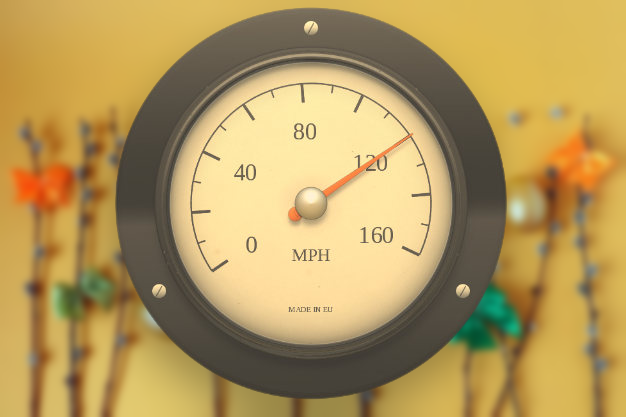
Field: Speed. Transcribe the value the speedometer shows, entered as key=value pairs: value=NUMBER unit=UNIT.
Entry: value=120 unit=mph
